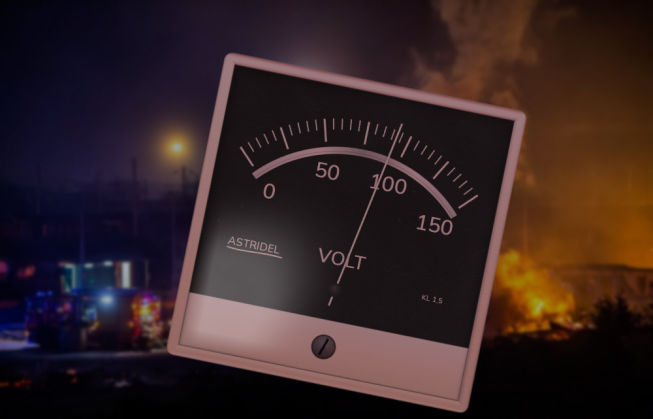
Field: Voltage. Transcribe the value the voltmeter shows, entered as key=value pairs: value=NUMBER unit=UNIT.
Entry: value=92.5 unit=V
